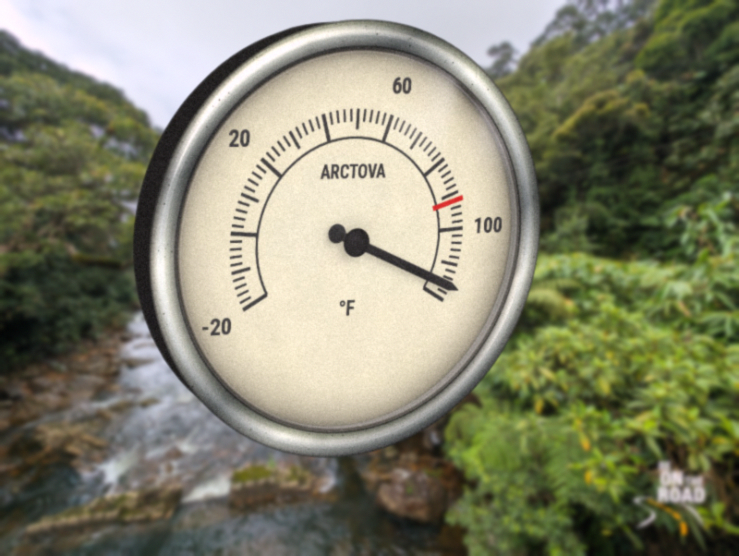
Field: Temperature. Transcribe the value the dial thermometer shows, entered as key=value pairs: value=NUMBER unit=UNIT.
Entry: value=116 unit=°F
